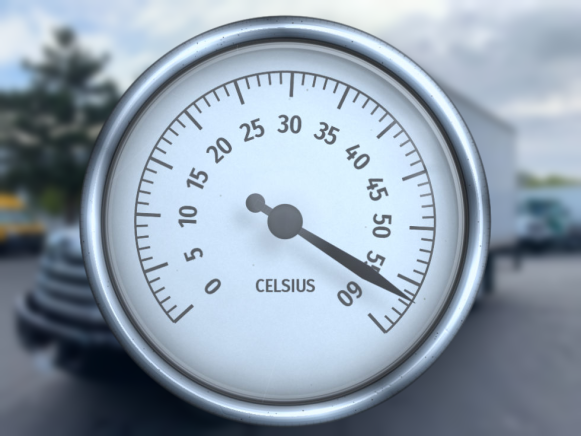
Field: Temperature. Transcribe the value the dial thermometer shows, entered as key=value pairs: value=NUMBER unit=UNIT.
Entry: value=56.5 unit=°C
